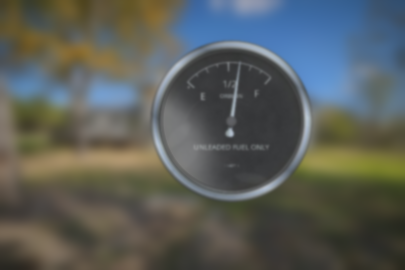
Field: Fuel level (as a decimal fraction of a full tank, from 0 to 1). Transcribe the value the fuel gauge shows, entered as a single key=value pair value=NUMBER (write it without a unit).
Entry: value=0.625
